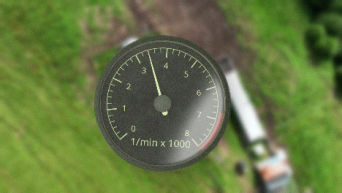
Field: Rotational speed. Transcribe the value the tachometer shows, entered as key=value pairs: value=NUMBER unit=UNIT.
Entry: value=3400 unit=rpm
